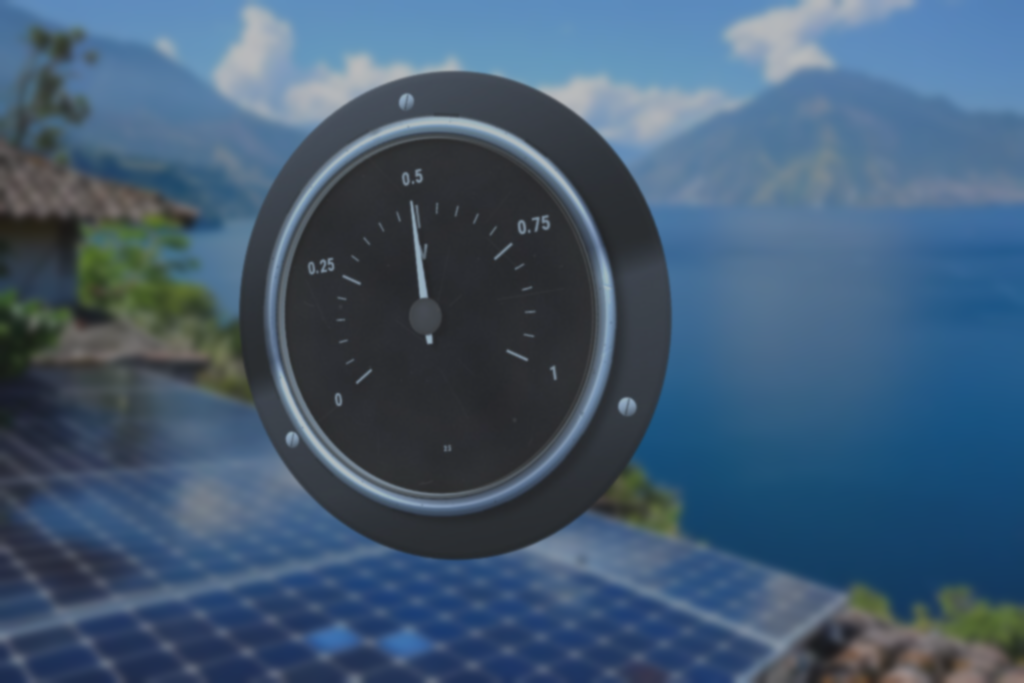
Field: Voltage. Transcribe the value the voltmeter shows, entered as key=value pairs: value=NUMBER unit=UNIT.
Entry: value=0.5 unit=V
